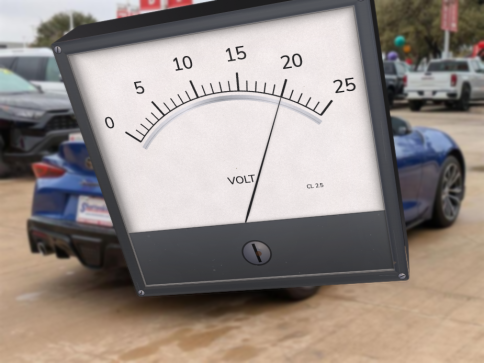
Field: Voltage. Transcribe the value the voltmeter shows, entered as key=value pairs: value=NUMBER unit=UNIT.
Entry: value=20 unit=V
